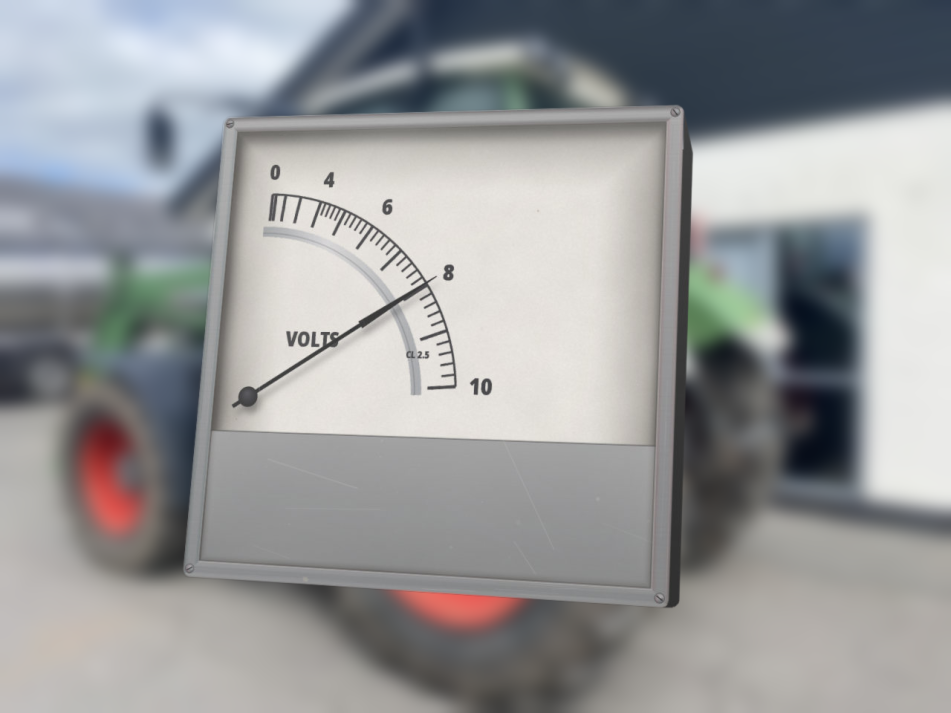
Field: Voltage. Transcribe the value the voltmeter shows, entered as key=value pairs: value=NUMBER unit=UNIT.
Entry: value=8 unit=V
